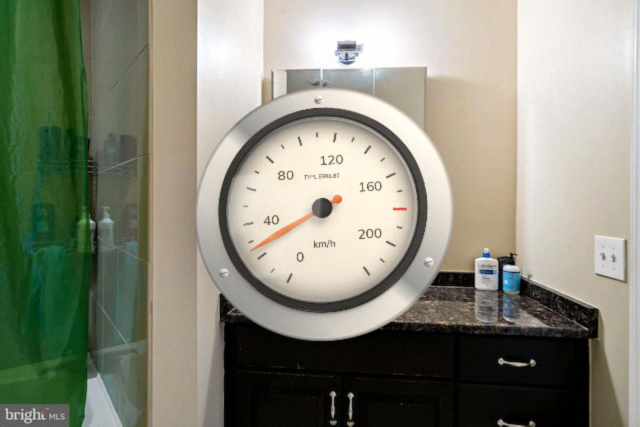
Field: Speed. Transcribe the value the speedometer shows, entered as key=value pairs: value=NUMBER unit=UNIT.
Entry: value=25 unit=km/h
